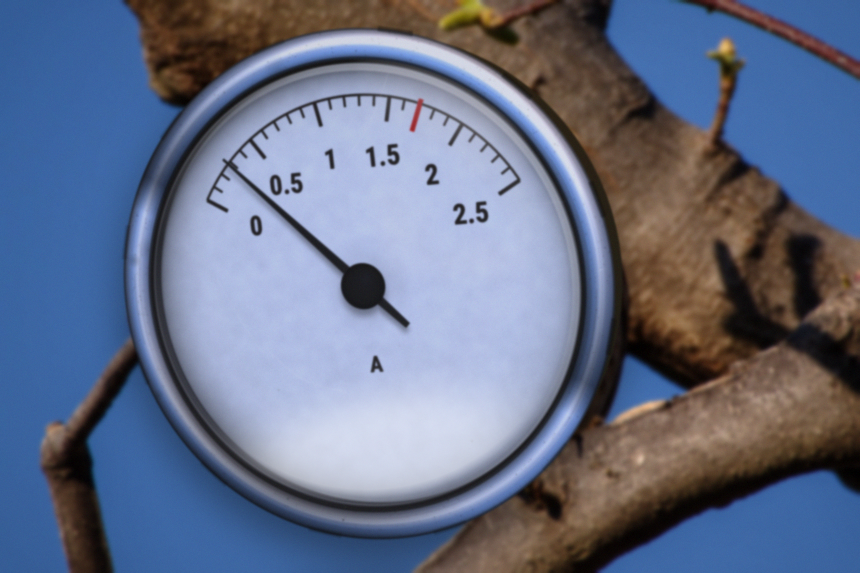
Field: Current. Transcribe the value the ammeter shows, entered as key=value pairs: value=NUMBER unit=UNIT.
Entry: value=0.3 unit=A
